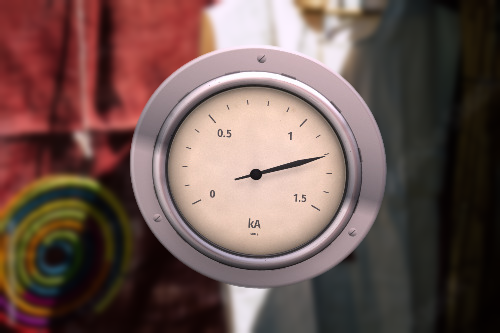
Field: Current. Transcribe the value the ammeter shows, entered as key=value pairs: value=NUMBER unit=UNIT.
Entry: value=1.2 unit=kA
